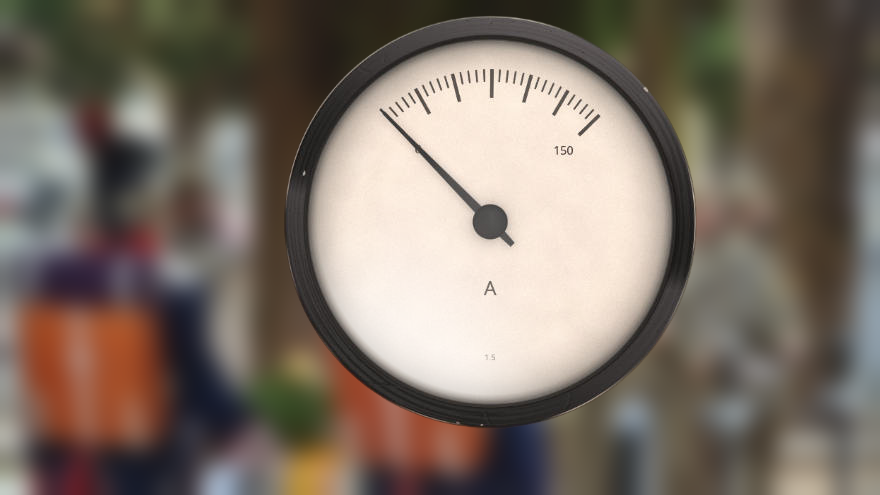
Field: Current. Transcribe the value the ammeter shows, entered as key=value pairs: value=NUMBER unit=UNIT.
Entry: value=0 unit=A
